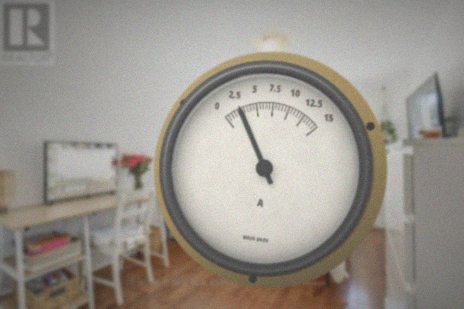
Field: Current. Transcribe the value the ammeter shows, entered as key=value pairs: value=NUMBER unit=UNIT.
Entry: value=2.5 unit=A
